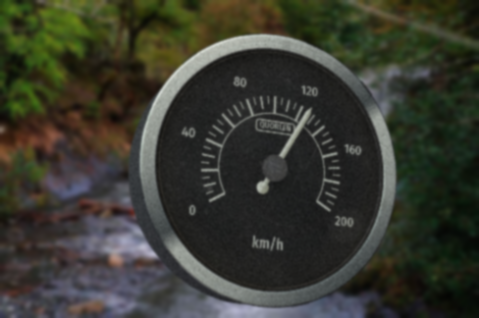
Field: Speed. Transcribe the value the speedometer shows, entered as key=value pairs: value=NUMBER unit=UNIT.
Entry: value=125 unit=km/h
